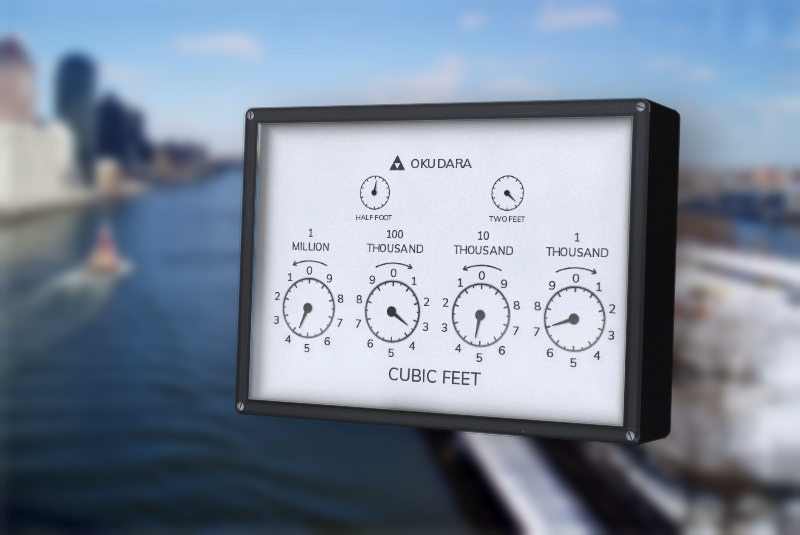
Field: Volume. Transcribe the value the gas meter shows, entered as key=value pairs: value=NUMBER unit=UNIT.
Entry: value=434700 unit=ft³
